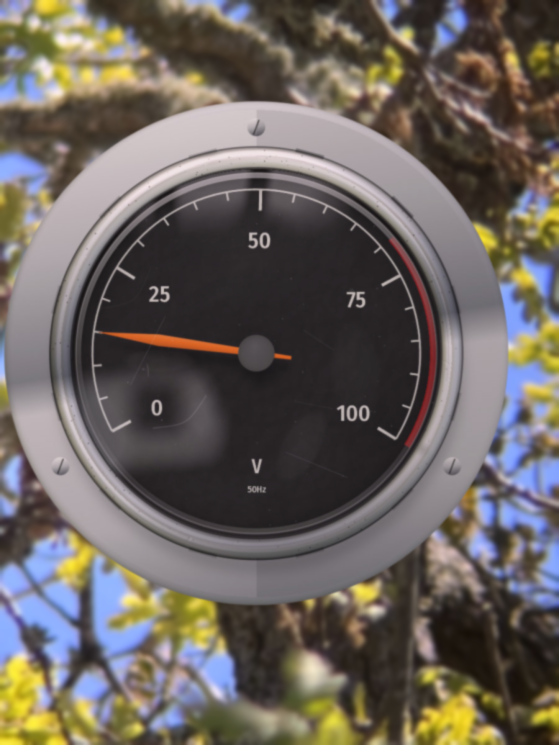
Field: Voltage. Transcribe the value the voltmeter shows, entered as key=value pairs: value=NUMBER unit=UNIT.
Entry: value=15 unit=V
